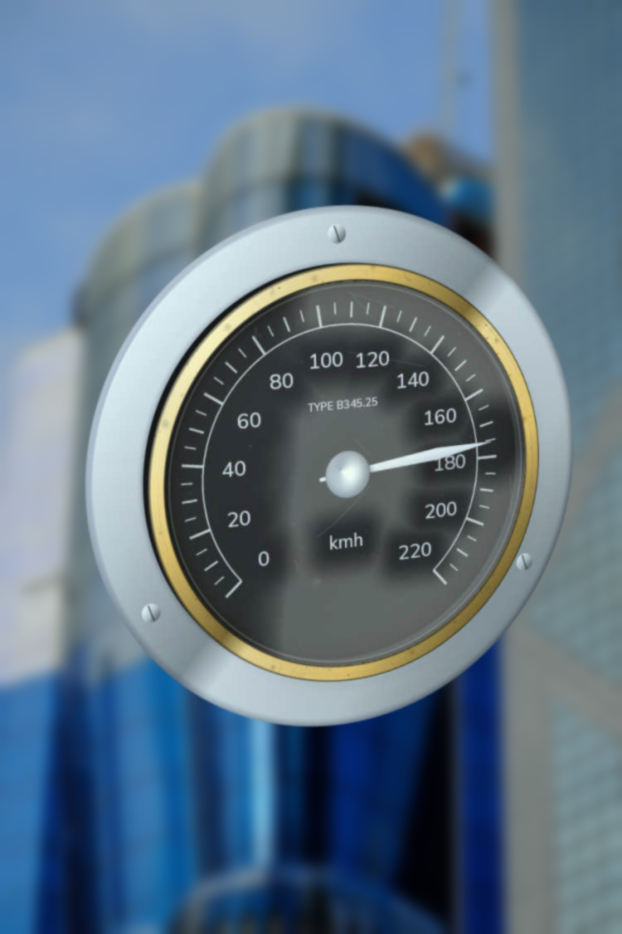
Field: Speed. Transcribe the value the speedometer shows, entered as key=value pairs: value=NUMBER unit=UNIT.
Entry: value=175 unit=km/h
